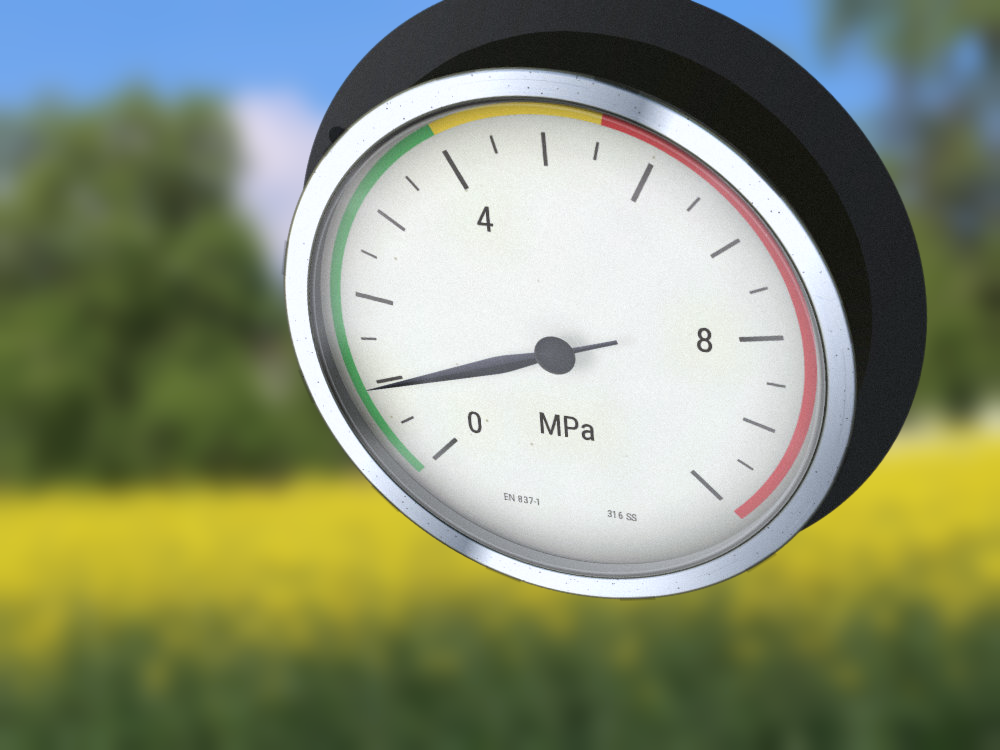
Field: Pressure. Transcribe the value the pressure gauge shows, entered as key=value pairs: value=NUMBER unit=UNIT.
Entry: value=1 unit=MPa
